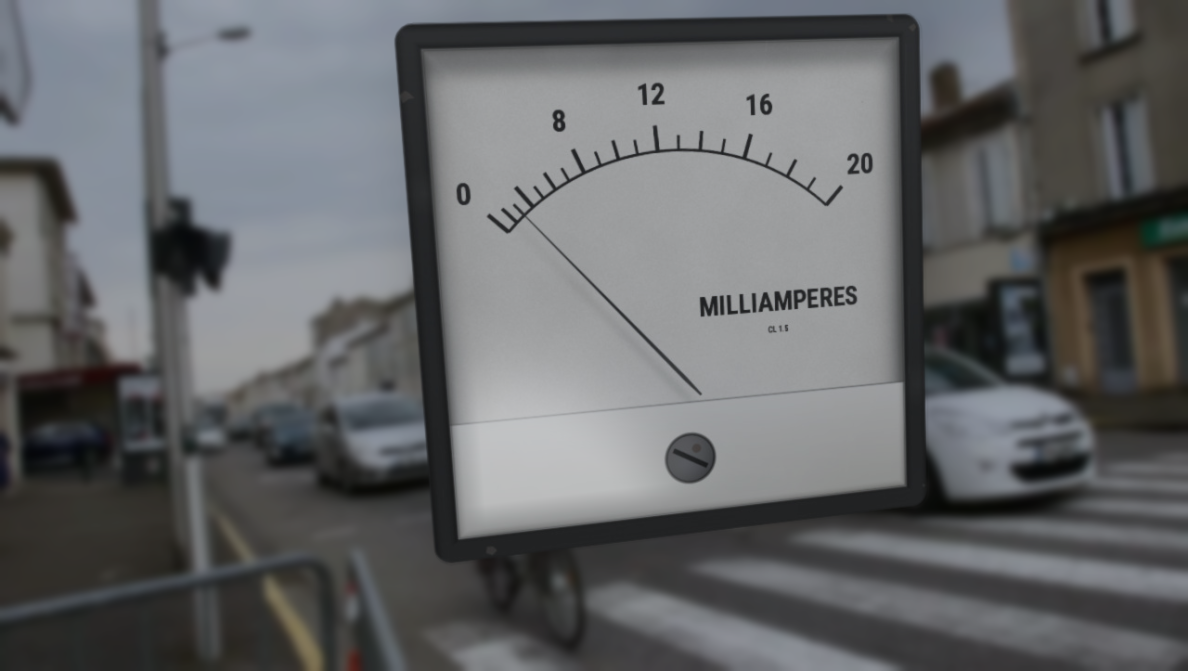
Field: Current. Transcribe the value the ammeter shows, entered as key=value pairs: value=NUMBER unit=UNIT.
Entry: value=3 unit=mA
